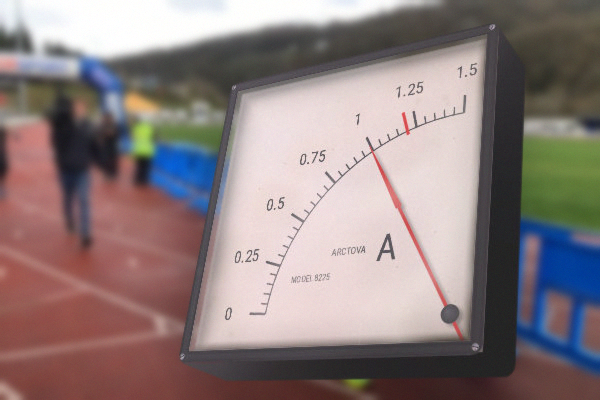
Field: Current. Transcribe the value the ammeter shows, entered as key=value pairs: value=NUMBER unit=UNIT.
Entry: value=1 unit=A
